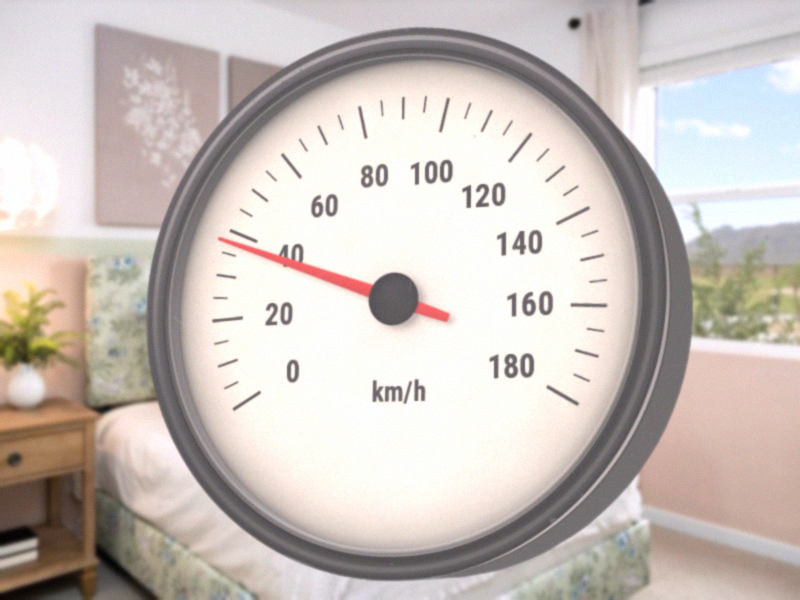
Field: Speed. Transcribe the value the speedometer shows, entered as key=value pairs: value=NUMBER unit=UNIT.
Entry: value=37.5 unit=km/h
